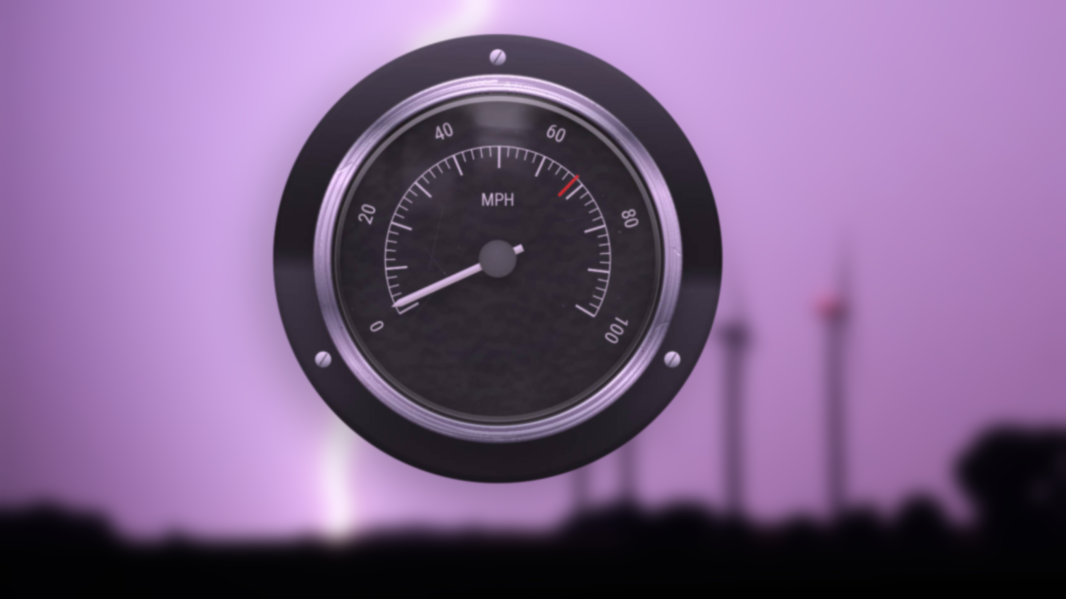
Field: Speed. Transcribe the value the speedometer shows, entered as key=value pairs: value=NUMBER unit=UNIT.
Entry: value=2 unit=mph
